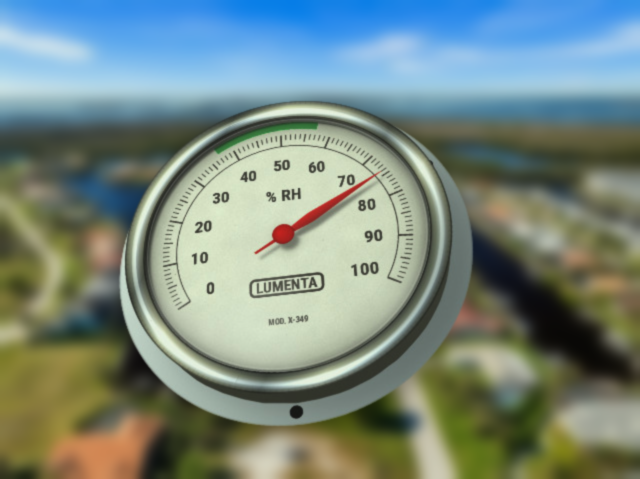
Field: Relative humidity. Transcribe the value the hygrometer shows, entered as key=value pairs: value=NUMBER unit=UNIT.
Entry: value=75 unit=%
